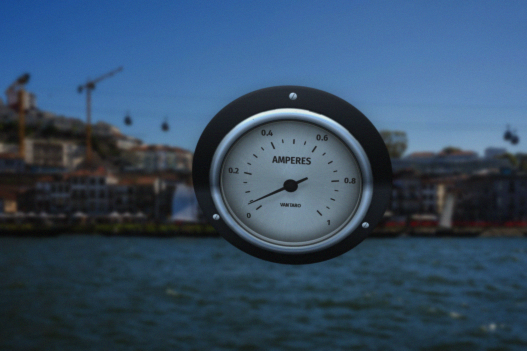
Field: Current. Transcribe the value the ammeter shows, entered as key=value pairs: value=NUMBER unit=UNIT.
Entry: value=0.05 unit=A
